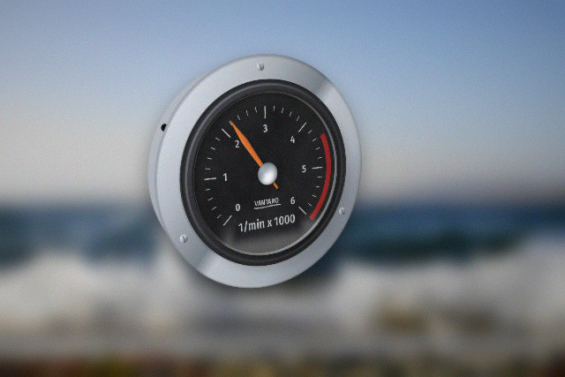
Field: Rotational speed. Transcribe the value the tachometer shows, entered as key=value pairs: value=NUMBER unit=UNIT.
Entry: value=2200 unit=rpm
